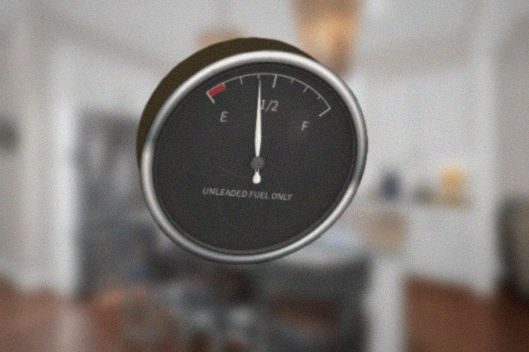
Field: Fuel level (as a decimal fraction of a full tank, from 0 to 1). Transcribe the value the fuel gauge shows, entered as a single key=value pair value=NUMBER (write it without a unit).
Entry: value=0.375
